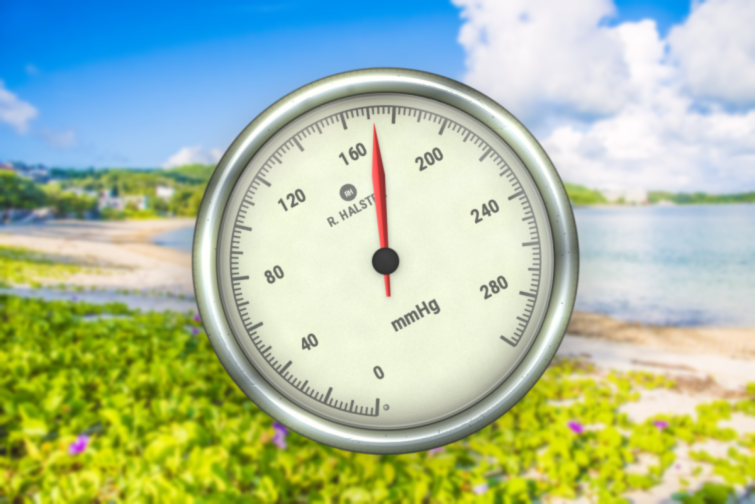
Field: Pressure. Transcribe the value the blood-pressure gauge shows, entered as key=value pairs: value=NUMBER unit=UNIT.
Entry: value=172 unit=mmHg
